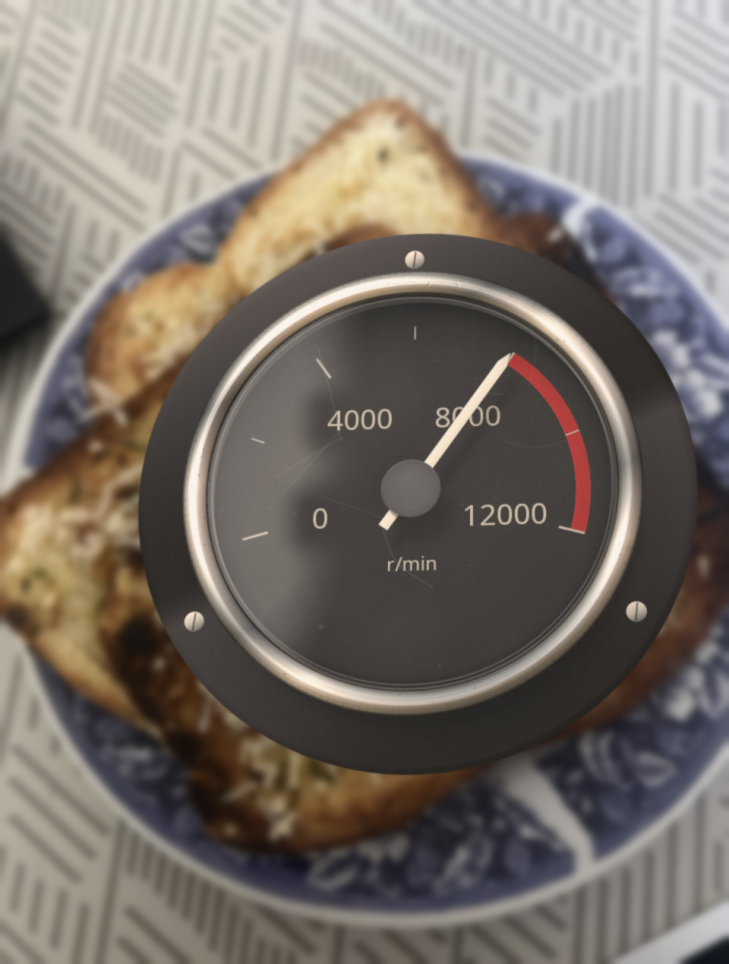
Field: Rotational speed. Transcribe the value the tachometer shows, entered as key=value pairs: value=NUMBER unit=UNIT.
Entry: value=8000 unit=rpm
